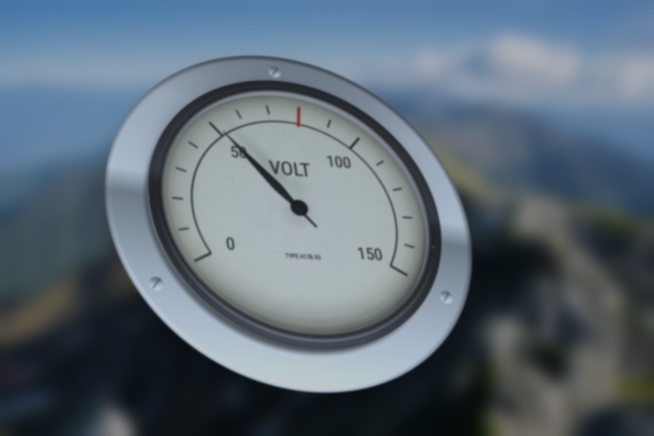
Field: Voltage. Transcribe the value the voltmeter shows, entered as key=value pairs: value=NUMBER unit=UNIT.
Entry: value=50 unit=V
